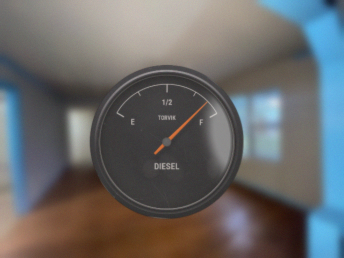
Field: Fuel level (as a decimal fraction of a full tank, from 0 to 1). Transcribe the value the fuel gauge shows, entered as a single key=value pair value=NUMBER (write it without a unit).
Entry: value=0.875
